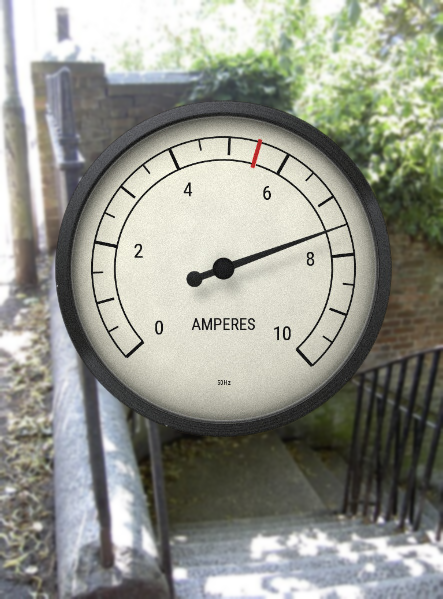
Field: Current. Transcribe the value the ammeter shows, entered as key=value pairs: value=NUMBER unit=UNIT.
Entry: value=7.5 unit=A
